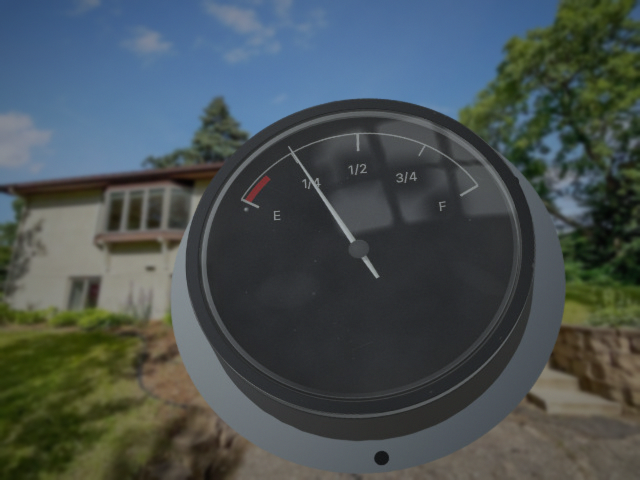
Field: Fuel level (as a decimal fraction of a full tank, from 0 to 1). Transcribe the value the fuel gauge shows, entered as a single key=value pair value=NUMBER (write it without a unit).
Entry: value=0.25
